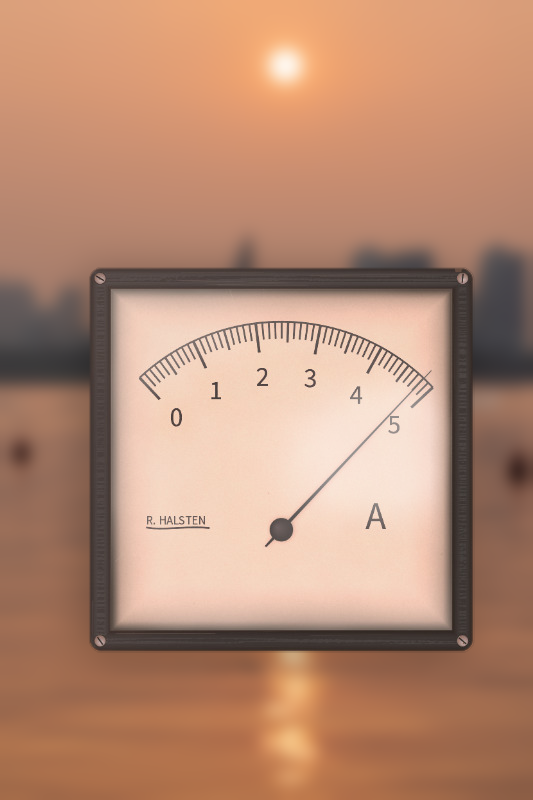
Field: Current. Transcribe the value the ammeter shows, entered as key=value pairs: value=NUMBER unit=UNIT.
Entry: value=4.8 unit=A
